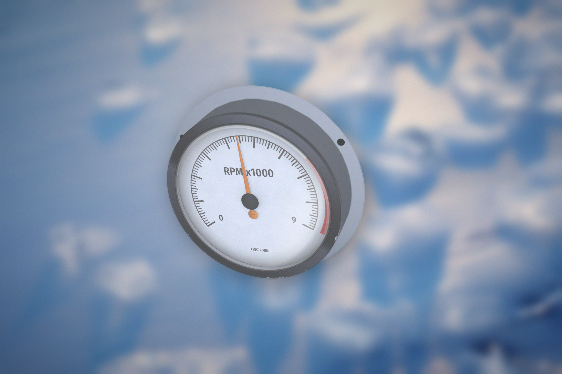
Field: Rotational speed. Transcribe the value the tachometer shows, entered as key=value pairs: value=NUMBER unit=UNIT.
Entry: value=4500 unit=rpm
